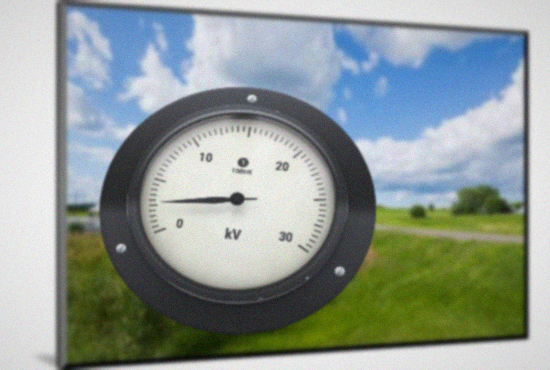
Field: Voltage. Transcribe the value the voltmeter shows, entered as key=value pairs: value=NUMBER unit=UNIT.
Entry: value=2.5 unit=kV
